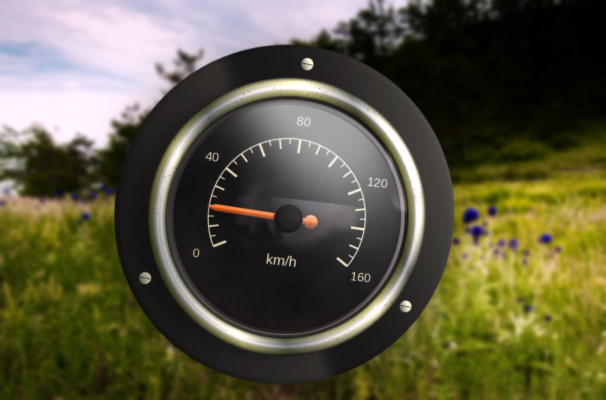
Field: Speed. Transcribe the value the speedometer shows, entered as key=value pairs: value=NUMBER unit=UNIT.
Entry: value=20 unit=km/h
